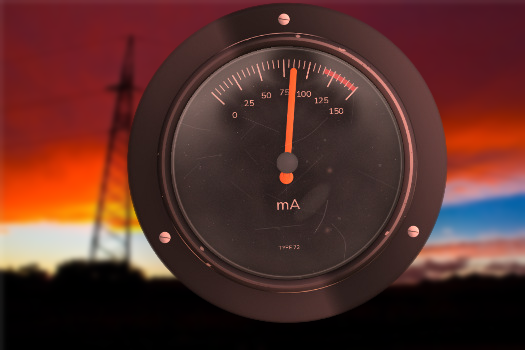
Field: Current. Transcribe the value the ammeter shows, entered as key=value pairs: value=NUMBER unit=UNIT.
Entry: value=85 unit=mA
